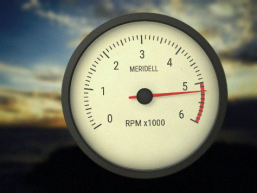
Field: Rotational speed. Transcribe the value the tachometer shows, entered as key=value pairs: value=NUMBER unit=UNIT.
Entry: value=5200 unit=rpm
